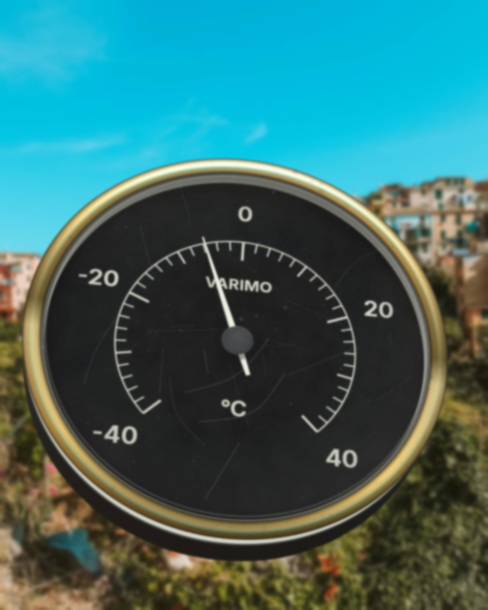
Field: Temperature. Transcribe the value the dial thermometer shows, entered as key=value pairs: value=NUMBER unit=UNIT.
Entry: value=-6 unit=°C
